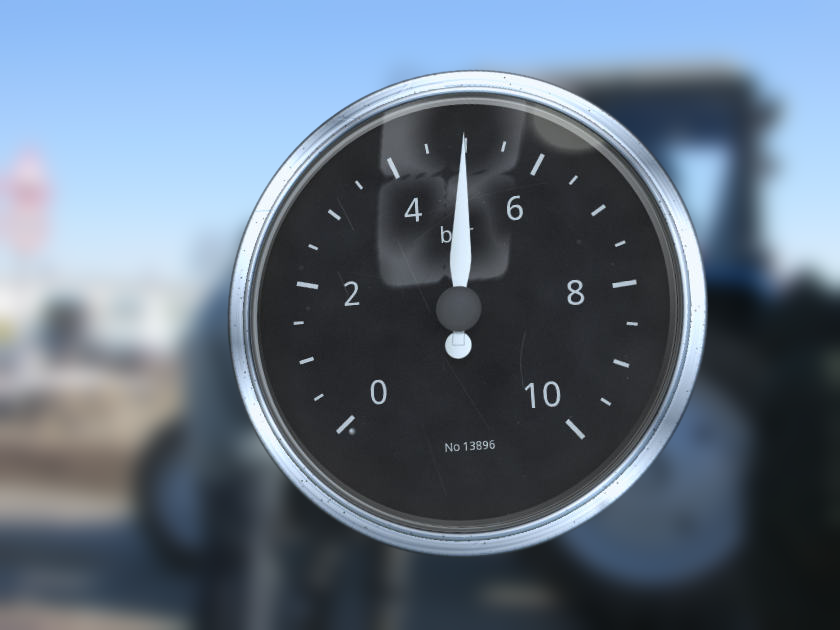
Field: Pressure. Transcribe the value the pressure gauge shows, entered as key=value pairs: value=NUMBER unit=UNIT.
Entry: value=5 unit=bar
